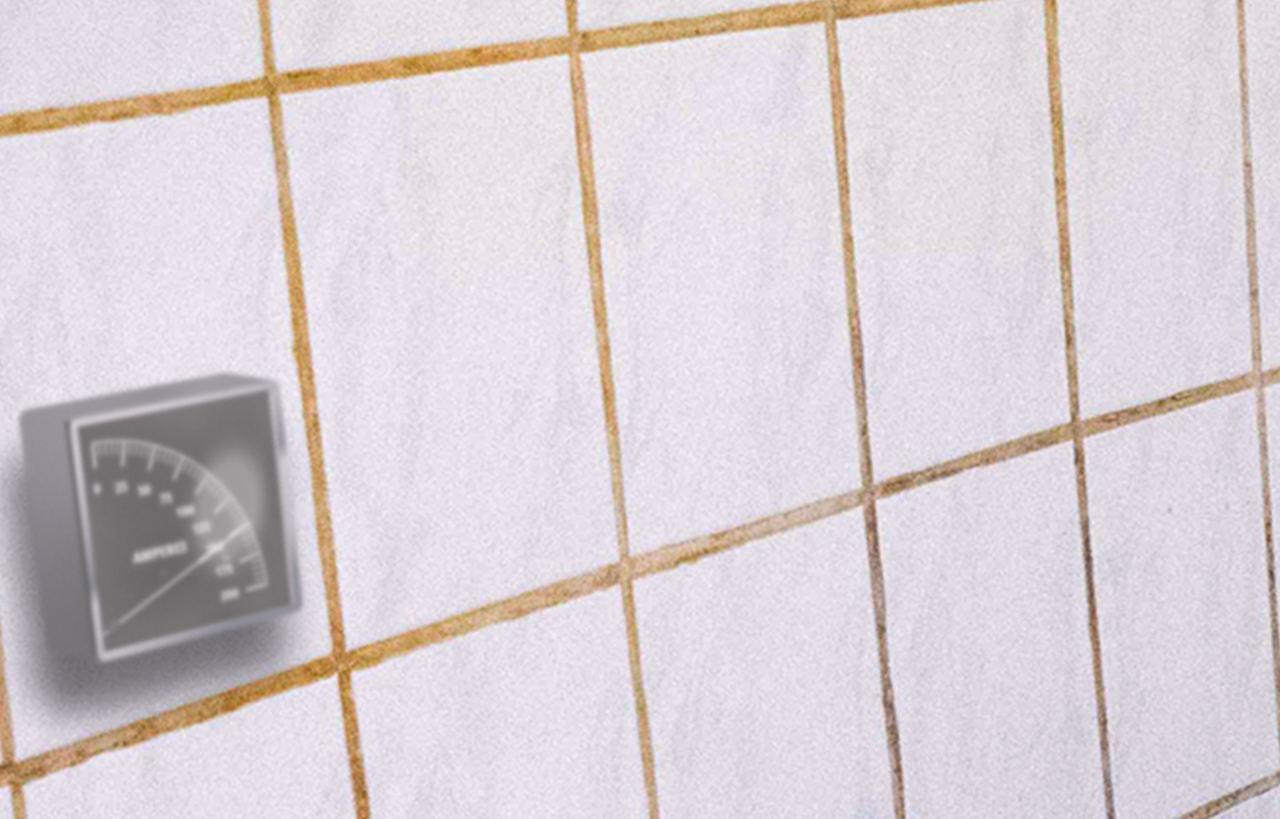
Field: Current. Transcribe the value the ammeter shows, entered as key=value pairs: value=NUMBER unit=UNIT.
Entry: value=150 unit=A
